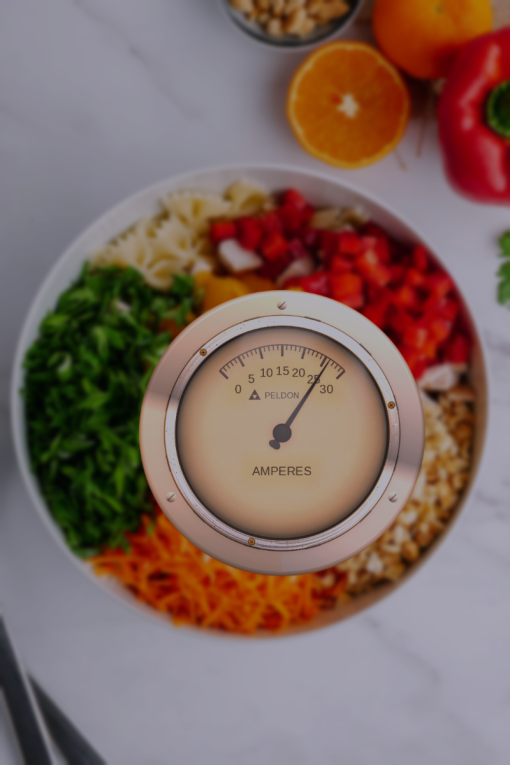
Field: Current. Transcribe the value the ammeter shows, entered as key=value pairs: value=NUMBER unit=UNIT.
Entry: value=26 unit=A
